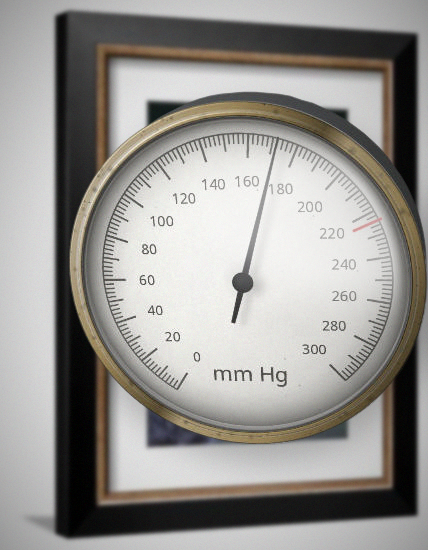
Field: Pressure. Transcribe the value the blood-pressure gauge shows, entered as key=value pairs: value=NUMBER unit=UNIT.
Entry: value=172 unit=mmHg
